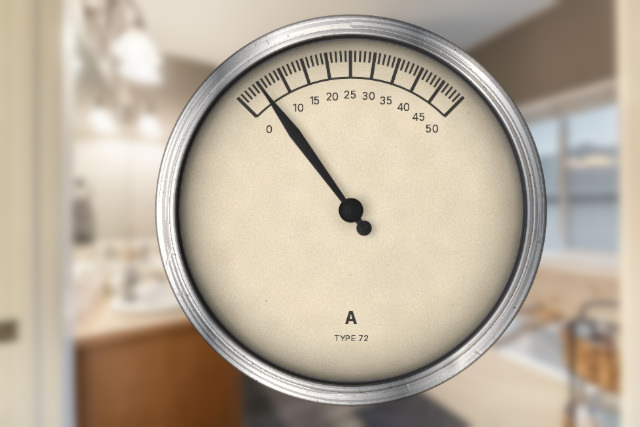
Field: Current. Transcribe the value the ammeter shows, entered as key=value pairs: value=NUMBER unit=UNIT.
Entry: value=5 unit=A
